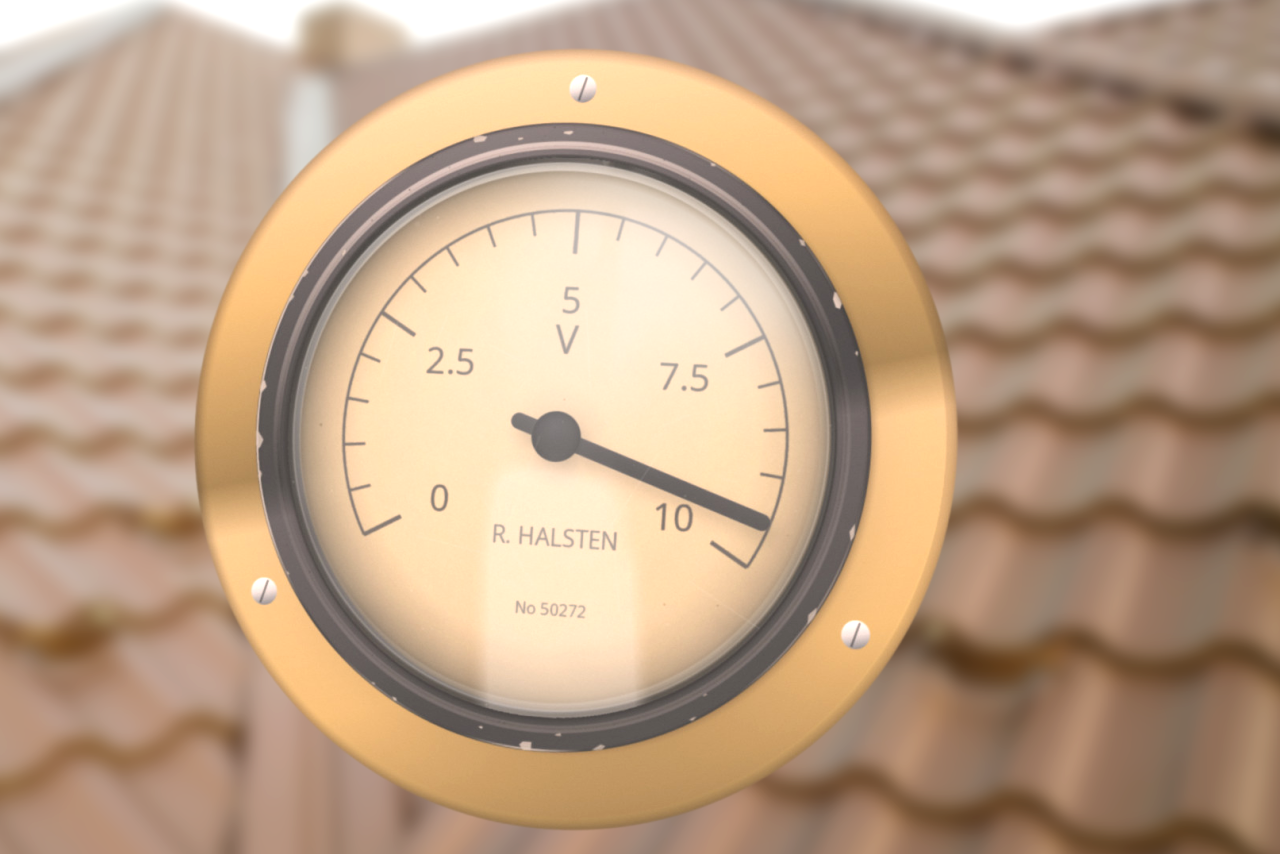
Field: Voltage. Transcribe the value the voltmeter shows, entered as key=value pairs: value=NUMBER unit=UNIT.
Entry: value=9.5 unit=V
